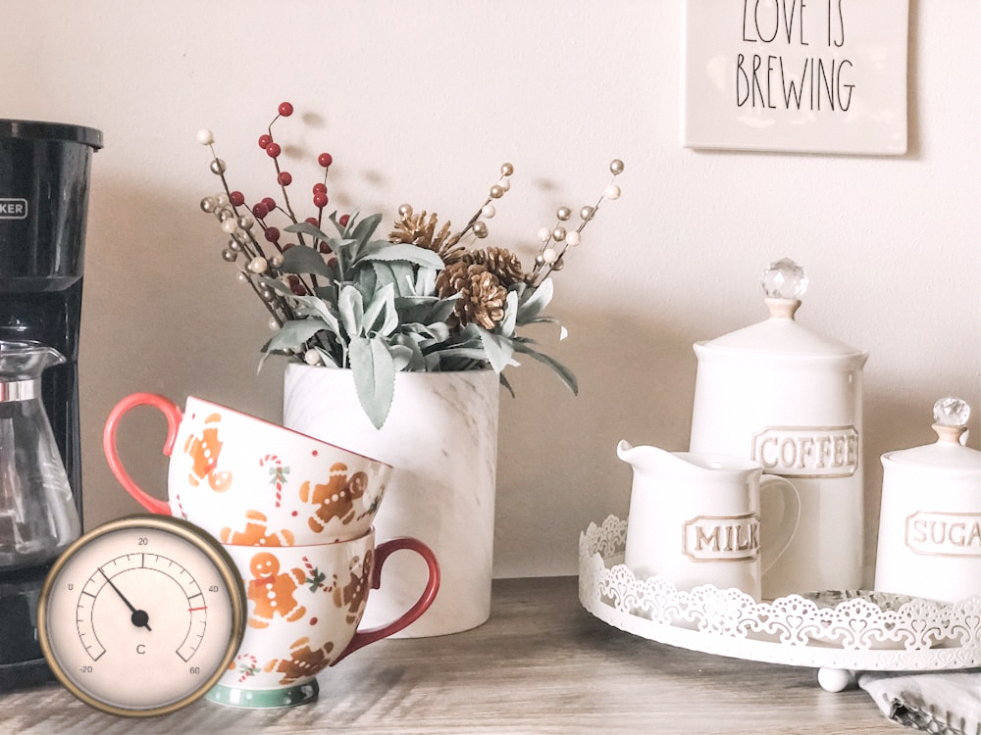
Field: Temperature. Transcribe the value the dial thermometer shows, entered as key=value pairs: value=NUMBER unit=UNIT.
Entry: value=8 unit=°C
